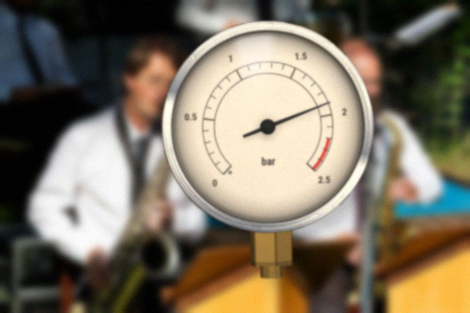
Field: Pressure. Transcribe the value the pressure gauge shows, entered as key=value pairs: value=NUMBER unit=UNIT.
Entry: value=1.9 unit=bar
